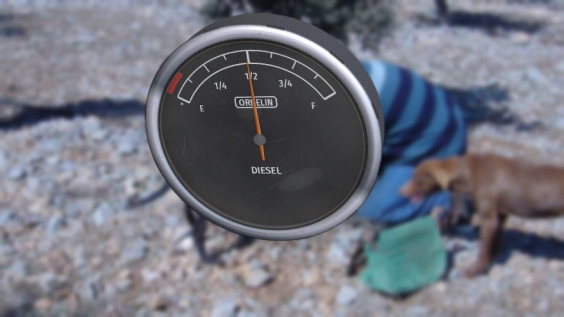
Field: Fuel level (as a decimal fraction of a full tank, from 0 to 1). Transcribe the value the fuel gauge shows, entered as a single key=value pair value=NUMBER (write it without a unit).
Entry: value=0.5
